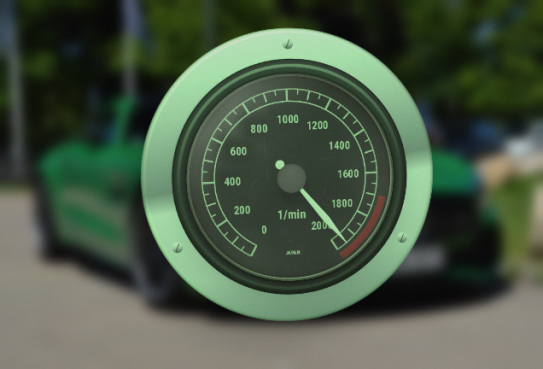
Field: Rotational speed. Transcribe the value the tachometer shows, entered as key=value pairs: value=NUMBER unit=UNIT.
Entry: value=1950 unit=rpm
